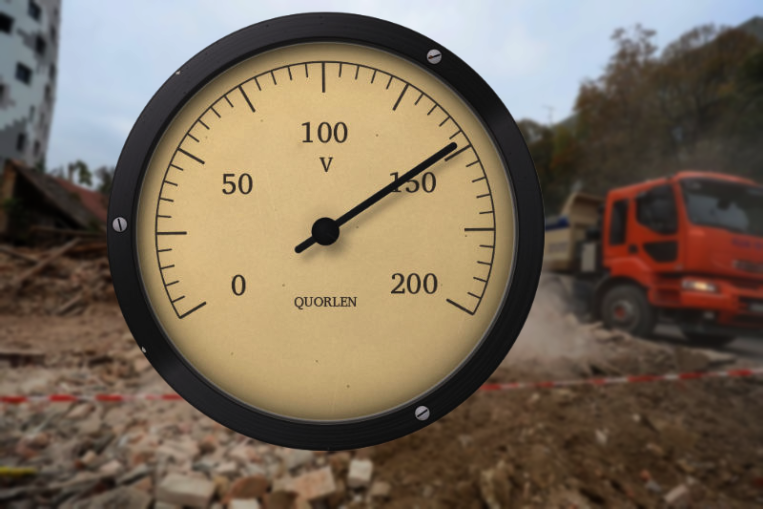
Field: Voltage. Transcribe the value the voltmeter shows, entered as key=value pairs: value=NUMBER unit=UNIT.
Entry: value=147.5 unit=V
